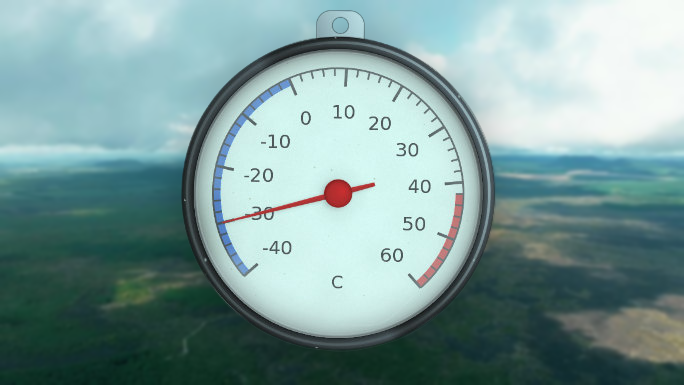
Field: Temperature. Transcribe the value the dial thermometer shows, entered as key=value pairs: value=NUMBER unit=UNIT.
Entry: value=-30 unit=°C
